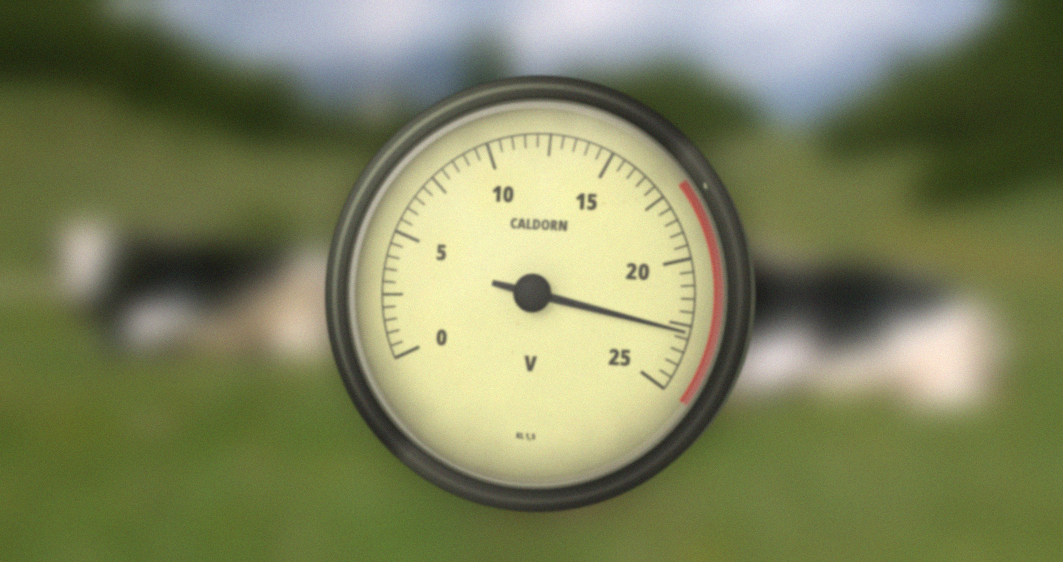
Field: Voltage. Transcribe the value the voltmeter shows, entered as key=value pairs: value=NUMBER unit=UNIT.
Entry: value=22.75 unit=V
